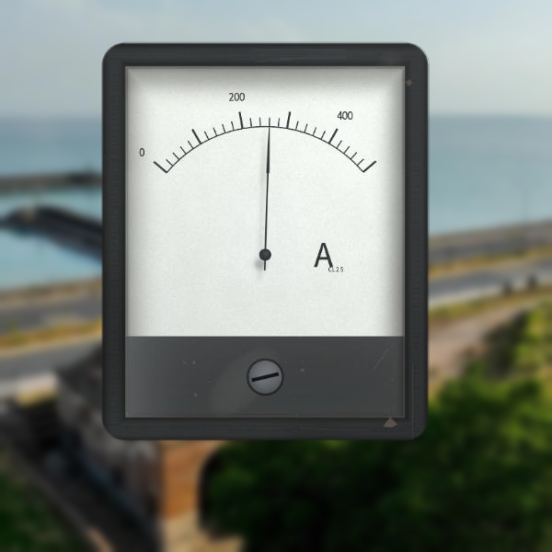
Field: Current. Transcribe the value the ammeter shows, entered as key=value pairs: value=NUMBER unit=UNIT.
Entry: value=260 unit=A
